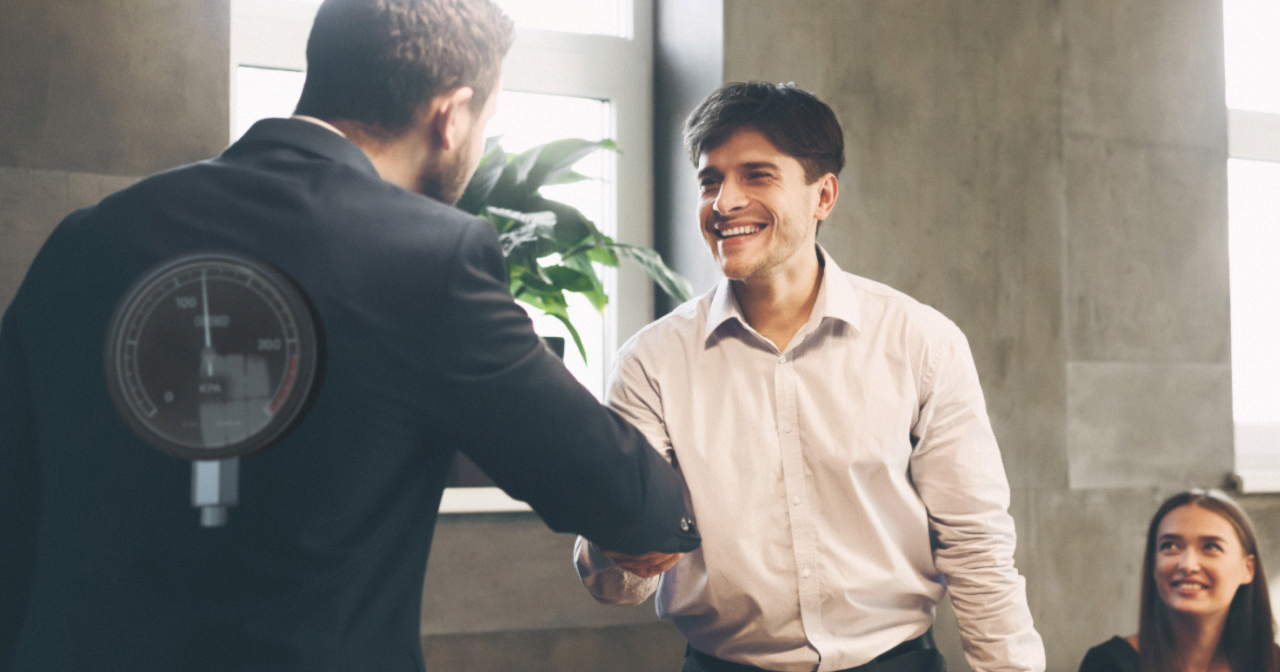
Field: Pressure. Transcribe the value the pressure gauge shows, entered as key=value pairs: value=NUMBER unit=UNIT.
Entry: value=120 unit=kPa
